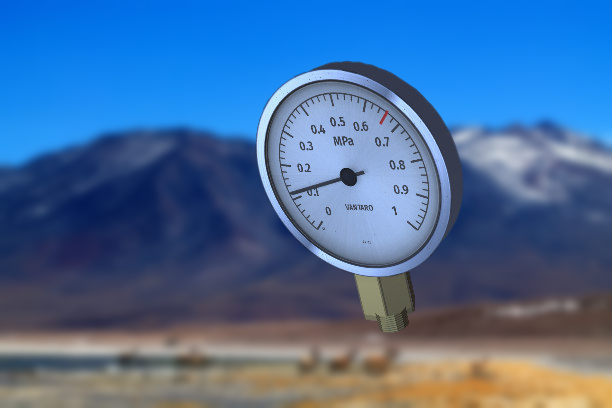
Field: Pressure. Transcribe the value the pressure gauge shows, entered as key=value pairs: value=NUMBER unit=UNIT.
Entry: value=0.12 unit=MPa
